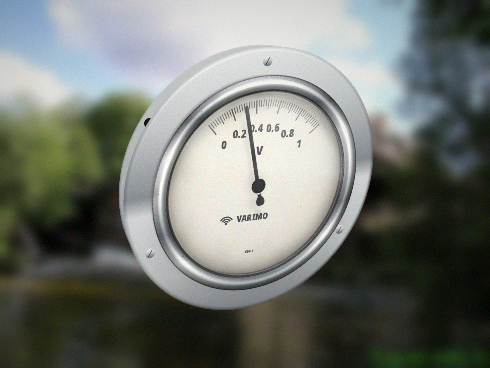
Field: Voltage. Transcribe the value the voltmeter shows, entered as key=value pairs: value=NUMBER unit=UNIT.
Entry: value=0.3 unit=V
